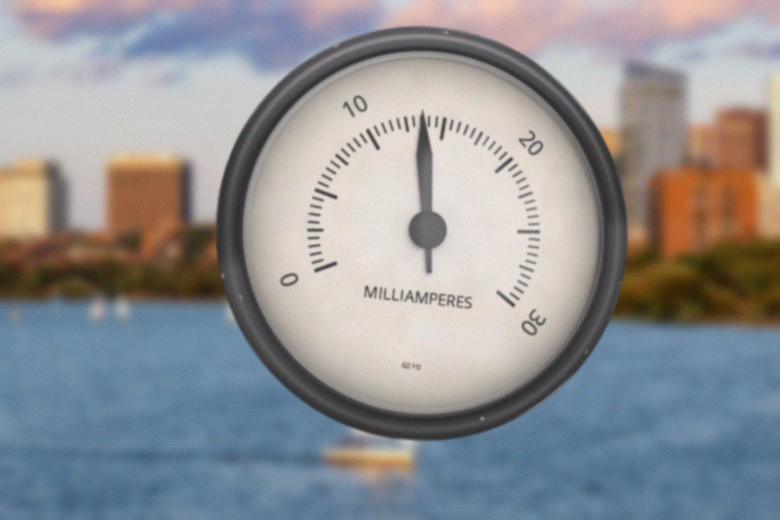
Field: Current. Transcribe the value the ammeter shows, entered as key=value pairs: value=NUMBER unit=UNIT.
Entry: value=13.5 unit=mA
